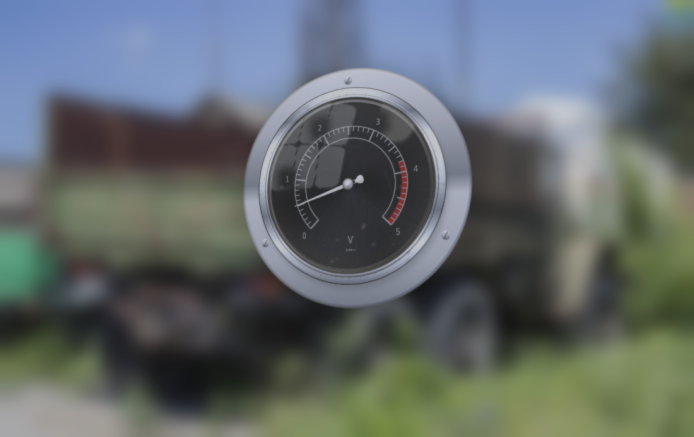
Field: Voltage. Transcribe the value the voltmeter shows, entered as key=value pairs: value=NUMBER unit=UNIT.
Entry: value=0.5 unit=V
